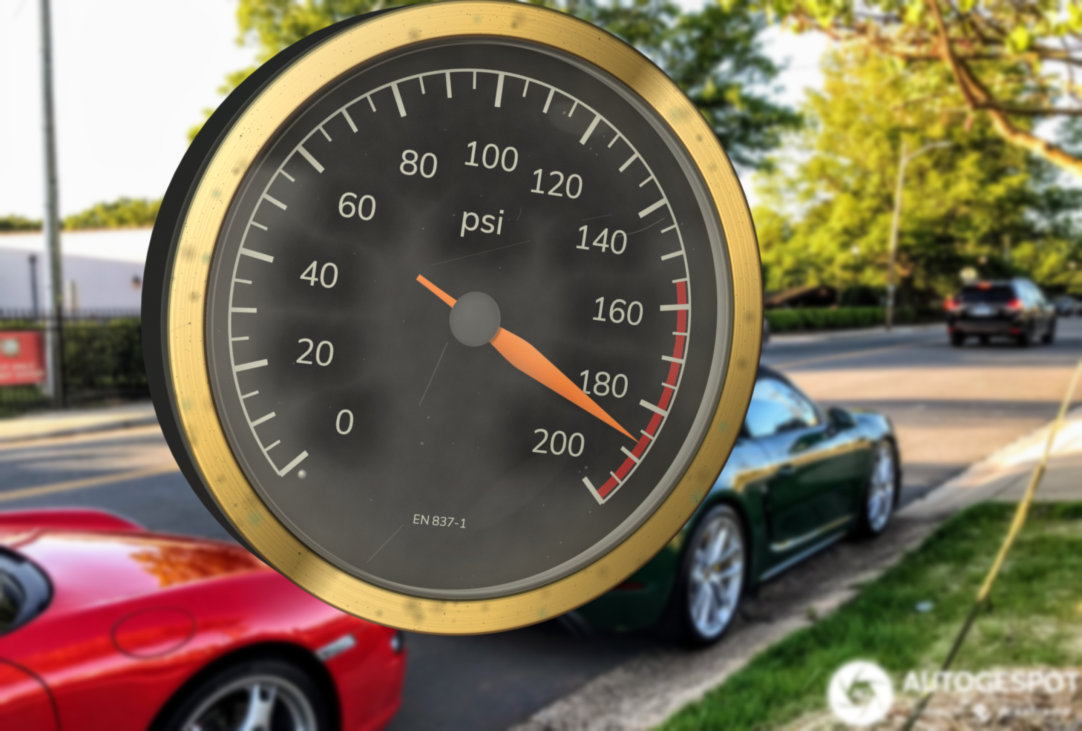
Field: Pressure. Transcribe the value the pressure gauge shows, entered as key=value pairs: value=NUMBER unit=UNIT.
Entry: value=187.5 unit=psi
